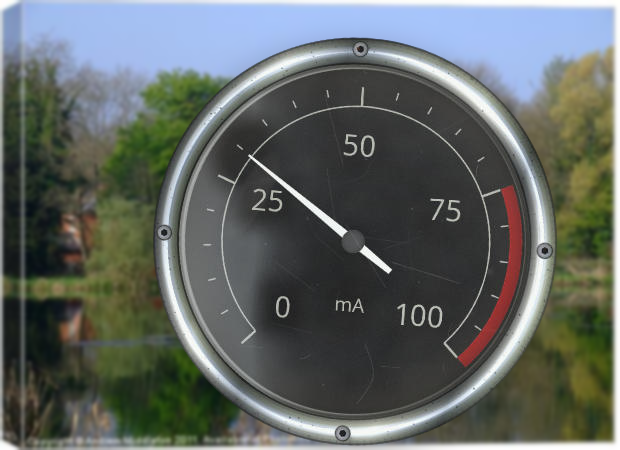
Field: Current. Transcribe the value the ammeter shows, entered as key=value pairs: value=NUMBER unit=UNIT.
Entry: value=30 unit=mA
